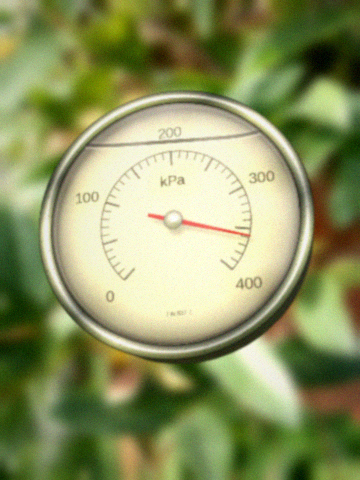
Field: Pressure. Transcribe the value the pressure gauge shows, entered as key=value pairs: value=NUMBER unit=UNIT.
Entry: value=360 unit=kPa
